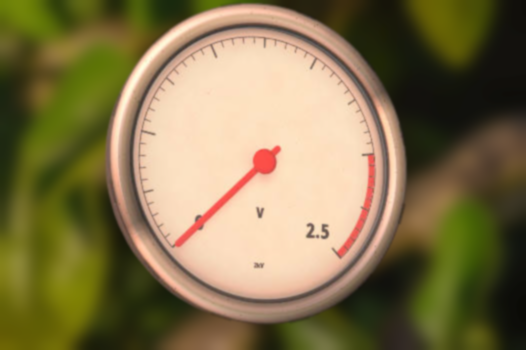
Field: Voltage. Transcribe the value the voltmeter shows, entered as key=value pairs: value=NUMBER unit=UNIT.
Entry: value=0 unit=V
